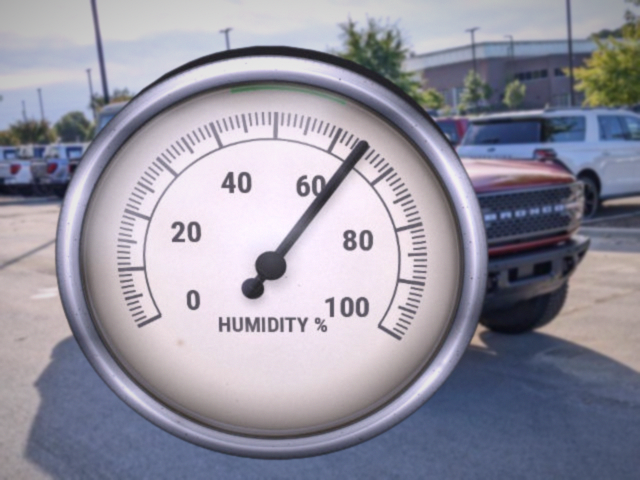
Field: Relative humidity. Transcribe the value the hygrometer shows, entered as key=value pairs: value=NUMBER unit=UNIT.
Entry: value=64 unit=%
